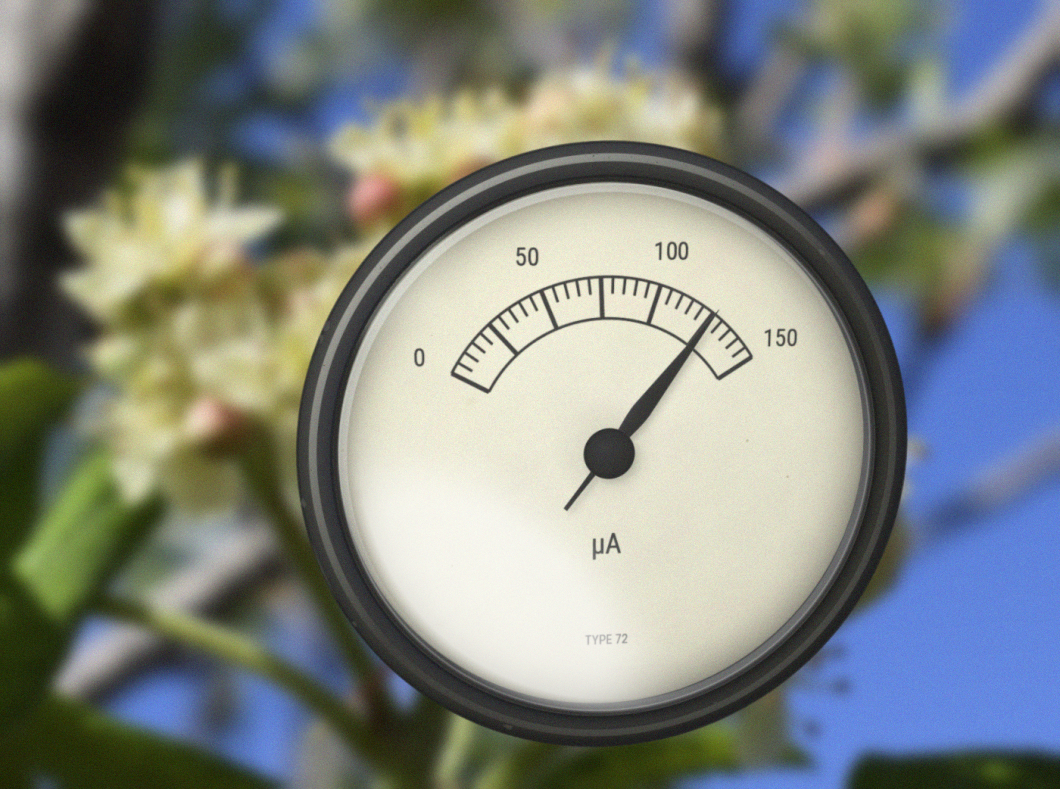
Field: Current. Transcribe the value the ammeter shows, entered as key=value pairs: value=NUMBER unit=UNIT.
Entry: value=125 unit=µA
